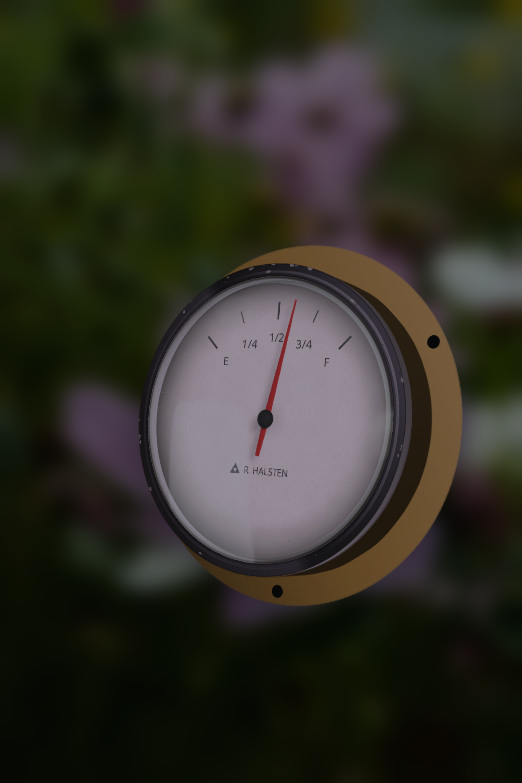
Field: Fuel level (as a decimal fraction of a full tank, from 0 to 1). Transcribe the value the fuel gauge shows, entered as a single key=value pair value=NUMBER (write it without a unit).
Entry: value=0.625
